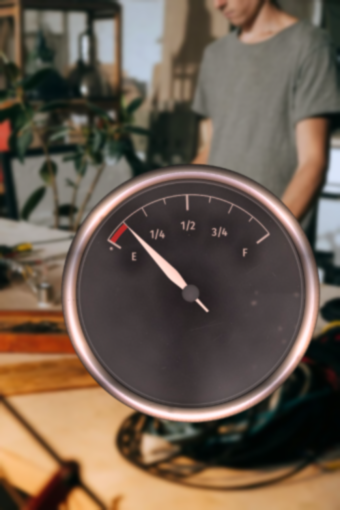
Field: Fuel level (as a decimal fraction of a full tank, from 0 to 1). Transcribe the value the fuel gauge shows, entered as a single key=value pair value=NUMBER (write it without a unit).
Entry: value=0.125
